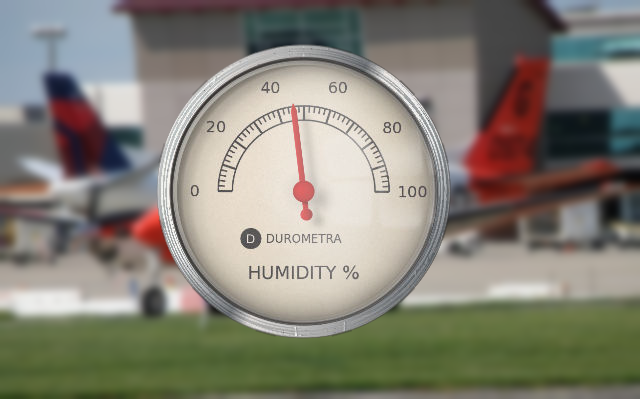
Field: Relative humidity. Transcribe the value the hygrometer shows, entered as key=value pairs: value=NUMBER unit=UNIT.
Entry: value=46 unit=%
